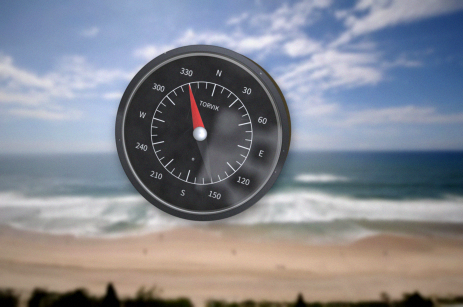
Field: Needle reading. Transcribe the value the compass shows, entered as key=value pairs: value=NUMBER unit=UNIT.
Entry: value=330 unit=°
